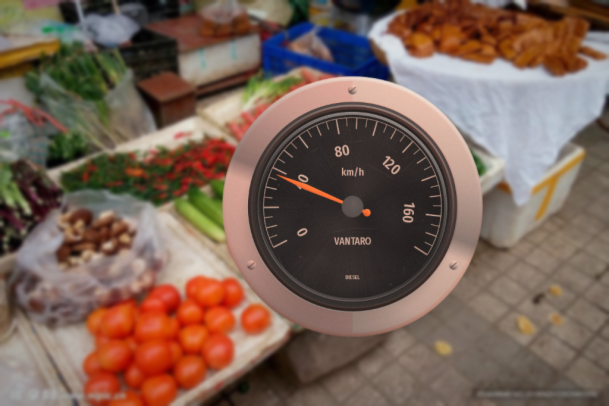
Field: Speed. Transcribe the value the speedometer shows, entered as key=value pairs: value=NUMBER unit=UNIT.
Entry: value=37.5 unit=km/h
